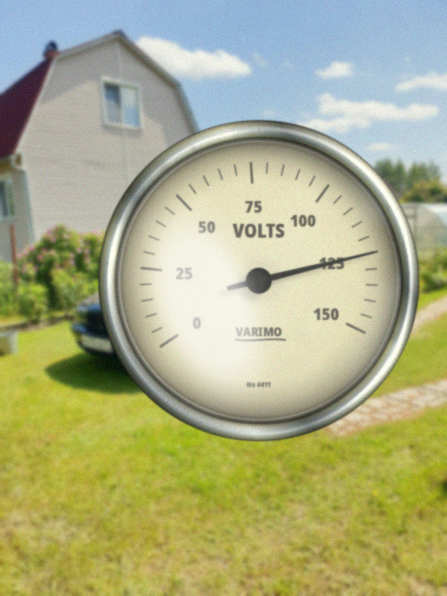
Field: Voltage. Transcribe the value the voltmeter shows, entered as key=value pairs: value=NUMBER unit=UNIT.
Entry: value=125 unit=V
